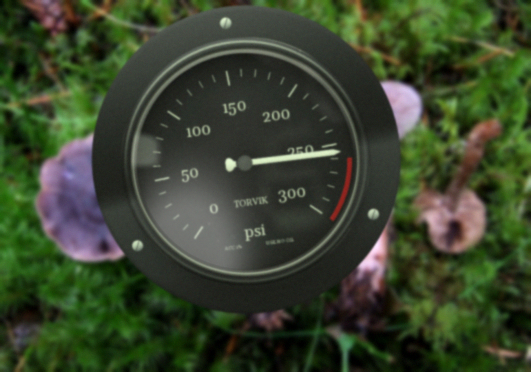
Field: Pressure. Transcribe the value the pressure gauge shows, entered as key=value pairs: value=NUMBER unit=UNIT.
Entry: value=255 unit=psi
